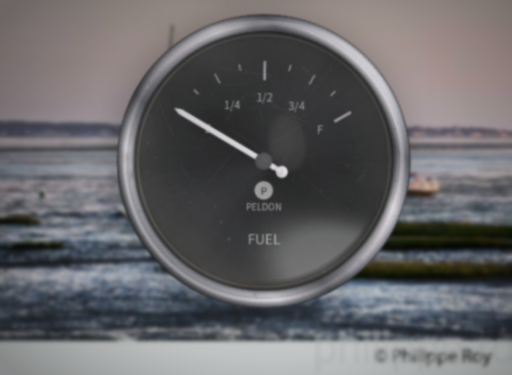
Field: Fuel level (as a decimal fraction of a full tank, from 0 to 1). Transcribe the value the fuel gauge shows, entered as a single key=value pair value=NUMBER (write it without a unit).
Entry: value=0
